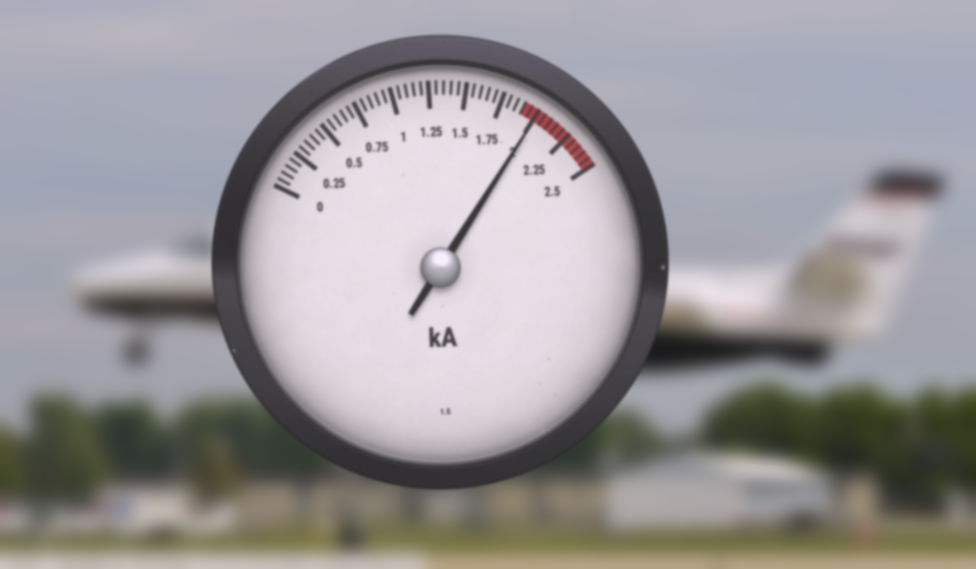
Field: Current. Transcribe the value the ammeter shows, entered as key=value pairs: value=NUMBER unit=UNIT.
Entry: value=2 unit=kA
